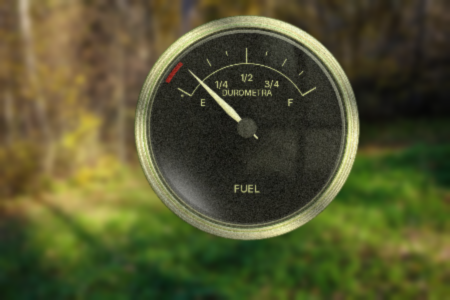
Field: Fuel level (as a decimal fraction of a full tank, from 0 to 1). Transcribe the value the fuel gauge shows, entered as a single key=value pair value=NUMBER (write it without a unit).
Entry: value=0.125
